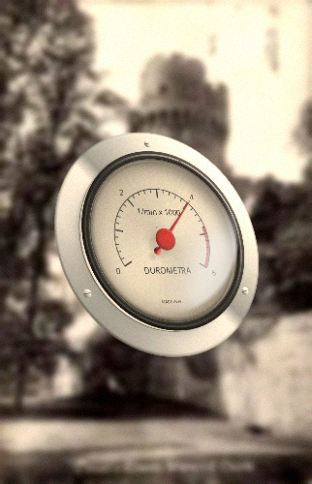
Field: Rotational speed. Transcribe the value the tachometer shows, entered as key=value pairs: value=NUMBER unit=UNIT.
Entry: value=4000 unit=rpm
